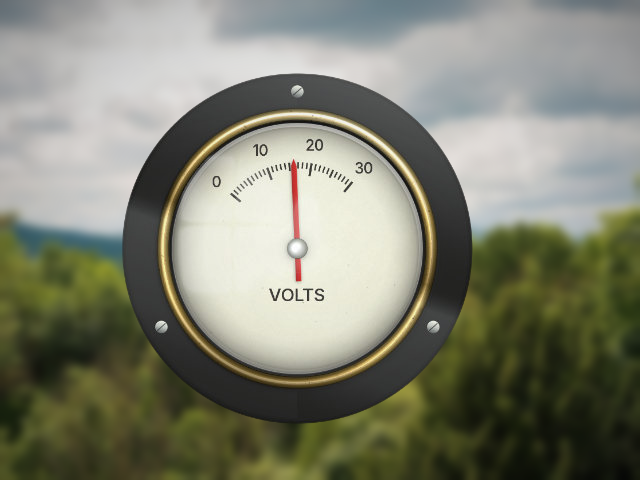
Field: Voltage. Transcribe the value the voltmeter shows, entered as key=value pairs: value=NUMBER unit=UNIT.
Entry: value=16 unit=V
